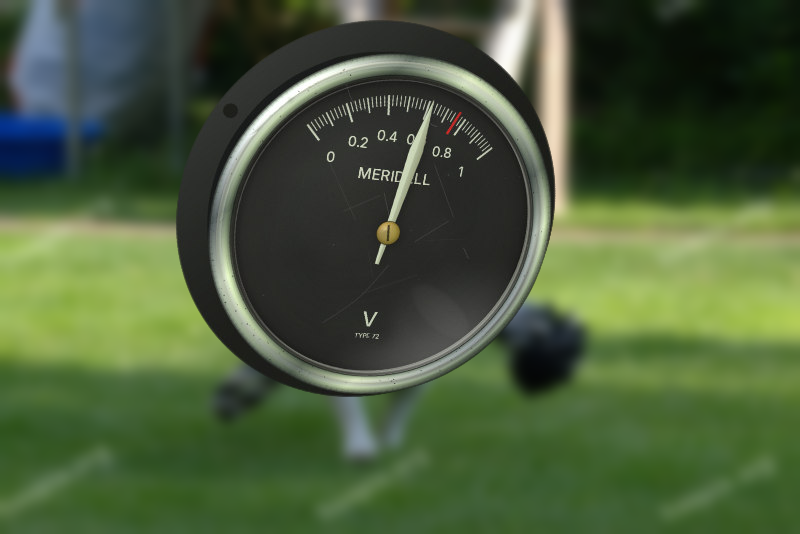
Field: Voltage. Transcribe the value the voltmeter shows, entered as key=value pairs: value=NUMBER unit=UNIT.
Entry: value=0.6 unit=V
